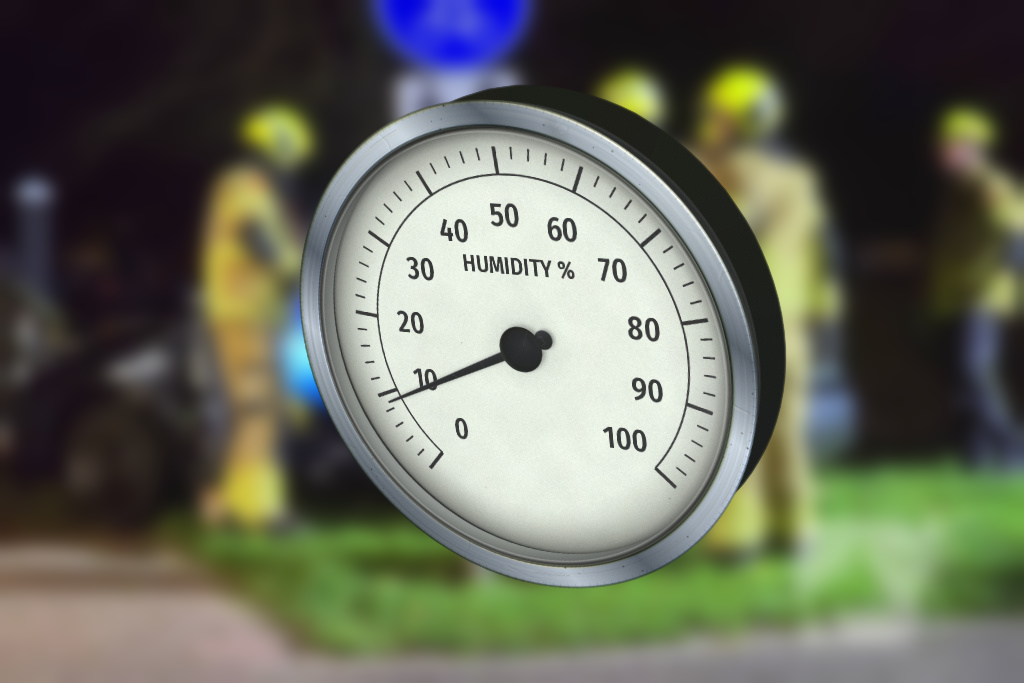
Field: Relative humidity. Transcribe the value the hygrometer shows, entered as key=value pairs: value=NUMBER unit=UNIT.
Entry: value=9 unit=%
